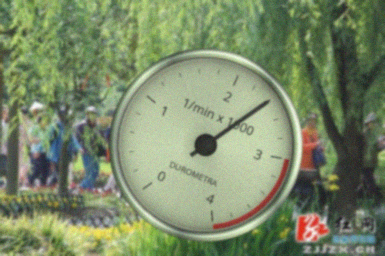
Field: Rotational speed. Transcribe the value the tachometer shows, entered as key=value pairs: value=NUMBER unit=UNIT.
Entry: value=2400 unit=rpm
